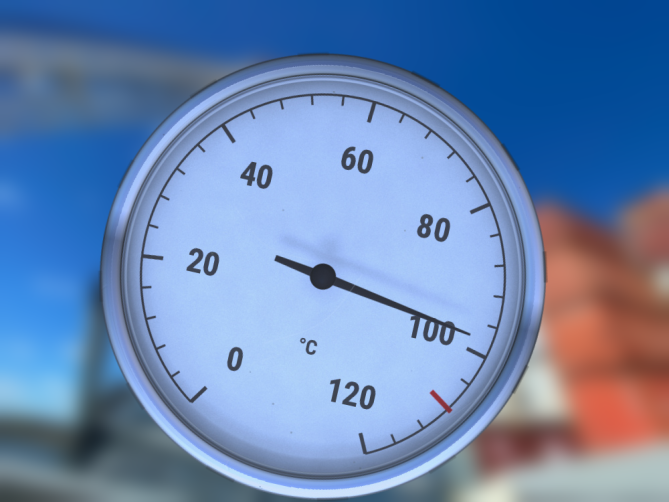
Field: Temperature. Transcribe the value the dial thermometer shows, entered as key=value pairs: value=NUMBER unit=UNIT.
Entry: value=98 unit=°C
